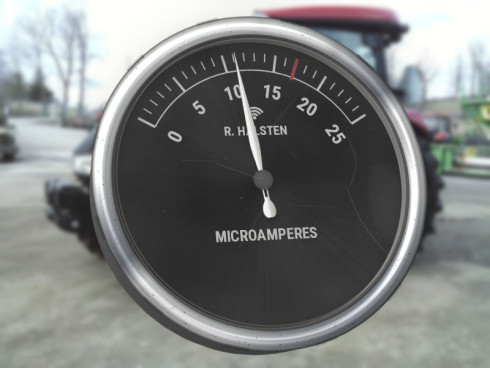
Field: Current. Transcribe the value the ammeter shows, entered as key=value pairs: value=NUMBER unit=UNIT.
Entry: value=11 unit=µA
